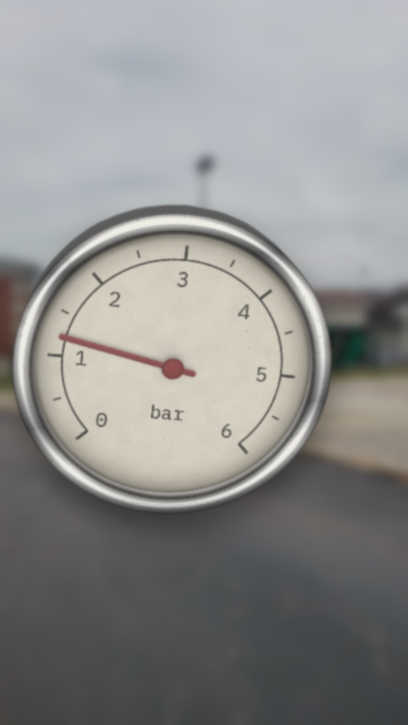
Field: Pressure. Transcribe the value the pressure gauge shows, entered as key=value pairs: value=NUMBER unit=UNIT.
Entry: value=1.25 unit=bar
